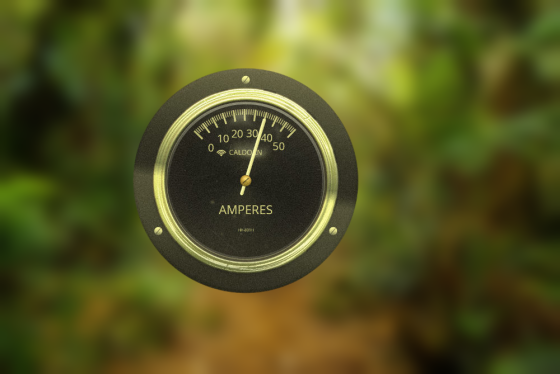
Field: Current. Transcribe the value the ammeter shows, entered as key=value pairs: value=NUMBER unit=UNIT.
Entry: value=35 unit=A
